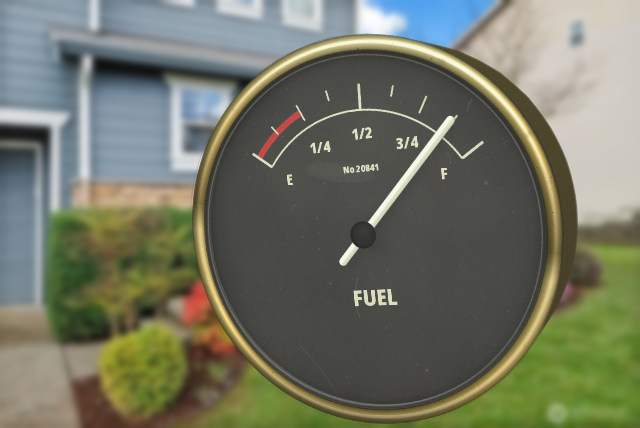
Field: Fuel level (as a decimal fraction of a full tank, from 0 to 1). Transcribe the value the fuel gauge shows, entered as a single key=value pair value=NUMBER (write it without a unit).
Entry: value=0.875
